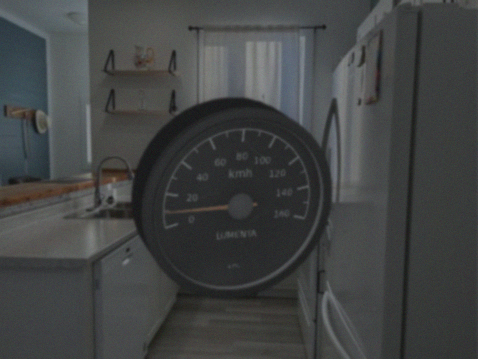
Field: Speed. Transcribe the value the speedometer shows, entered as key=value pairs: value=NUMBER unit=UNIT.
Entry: value=10 unit=km/h
